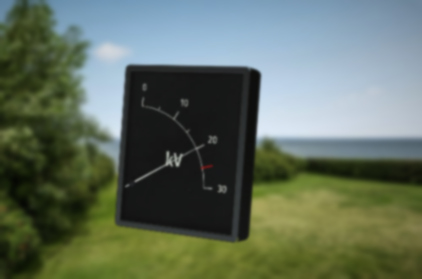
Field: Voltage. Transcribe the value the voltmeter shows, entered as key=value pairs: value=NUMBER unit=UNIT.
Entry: value=20 unit=kV
